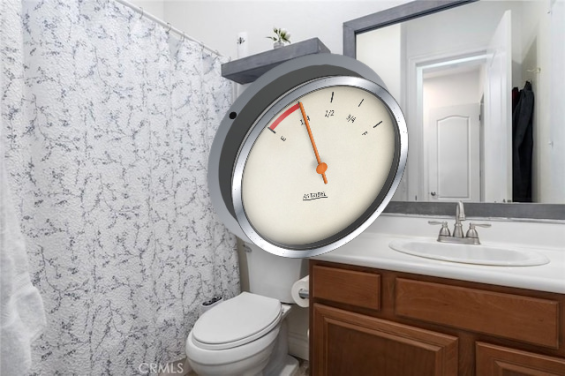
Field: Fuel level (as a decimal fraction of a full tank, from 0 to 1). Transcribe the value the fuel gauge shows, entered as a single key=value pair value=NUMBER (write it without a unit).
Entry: value=0.25
